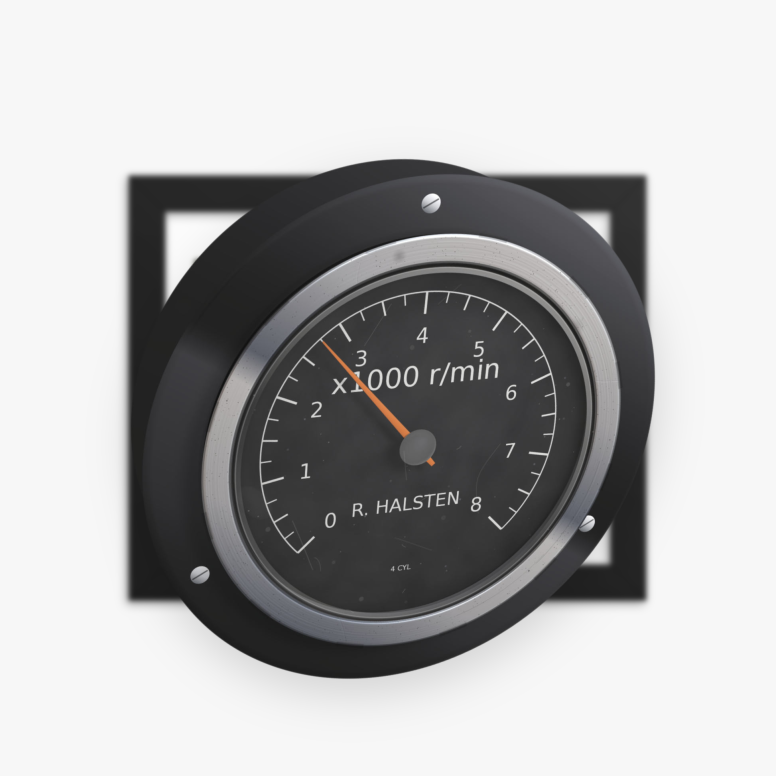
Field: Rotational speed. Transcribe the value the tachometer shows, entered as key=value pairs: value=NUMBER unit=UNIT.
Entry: value=2750 unit=rpm
